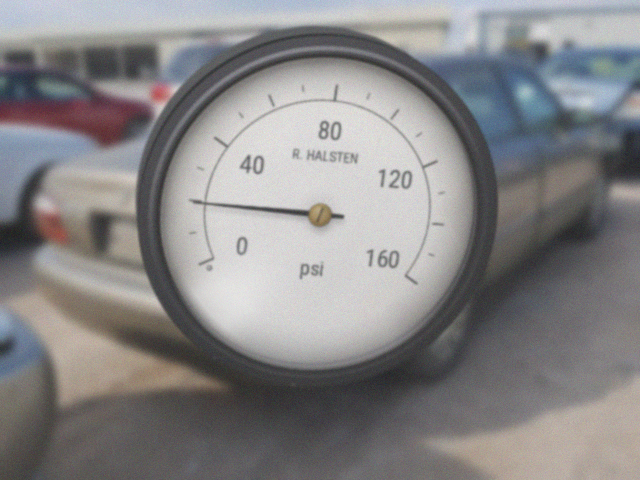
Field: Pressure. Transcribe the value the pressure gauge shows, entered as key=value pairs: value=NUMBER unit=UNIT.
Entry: value=20 unit=psi
